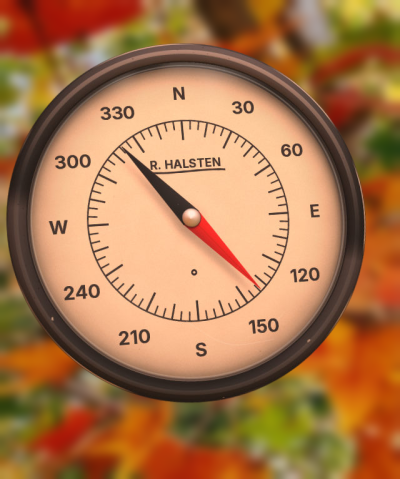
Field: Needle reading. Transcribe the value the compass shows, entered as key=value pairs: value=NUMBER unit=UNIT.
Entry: value=140 unit=°
